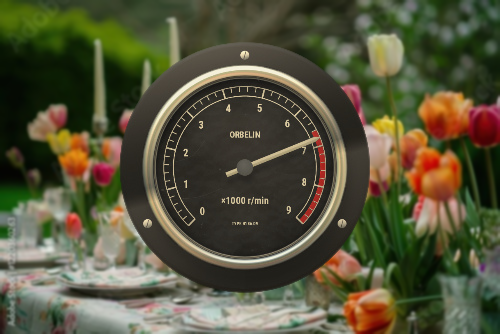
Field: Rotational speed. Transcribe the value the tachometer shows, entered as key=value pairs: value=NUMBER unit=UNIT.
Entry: value=6800 unit=rpm
